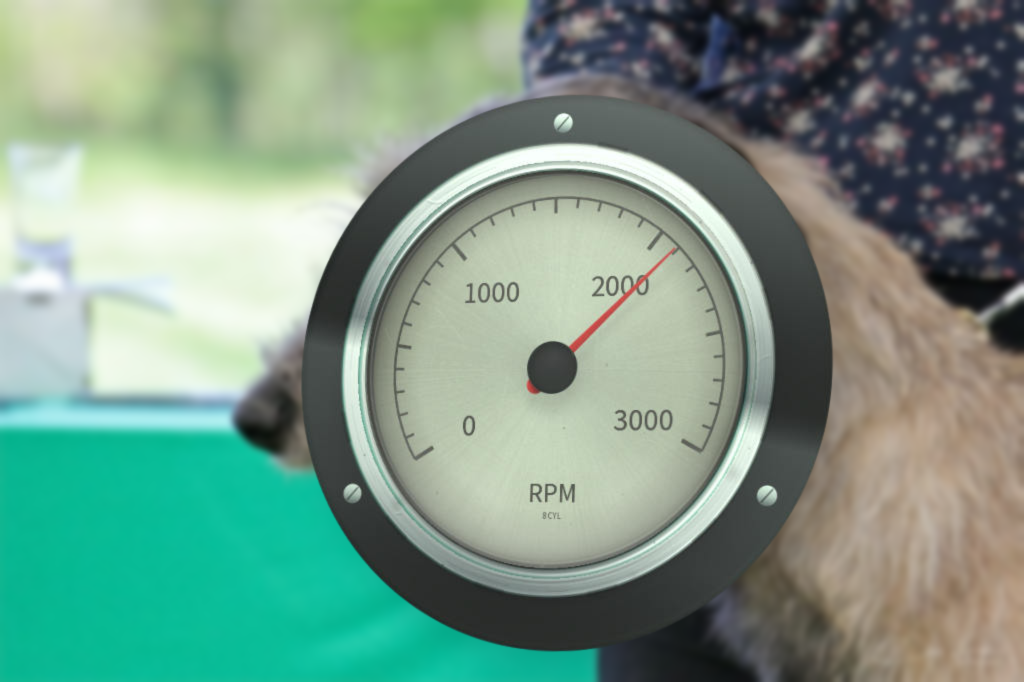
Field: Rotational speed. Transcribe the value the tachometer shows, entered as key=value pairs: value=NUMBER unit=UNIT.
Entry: value=2100 unit=rpm
